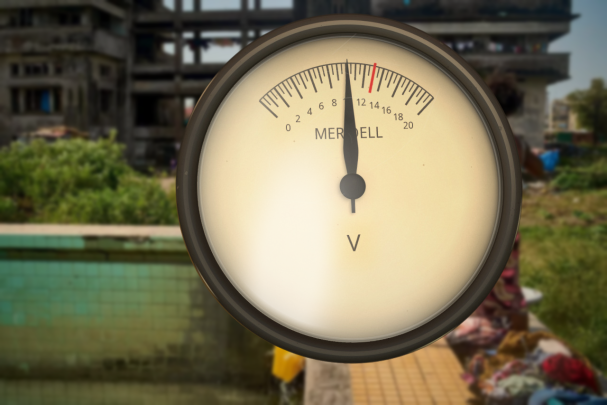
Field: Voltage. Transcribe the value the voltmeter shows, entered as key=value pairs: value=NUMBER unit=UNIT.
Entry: value=10 unit=V
